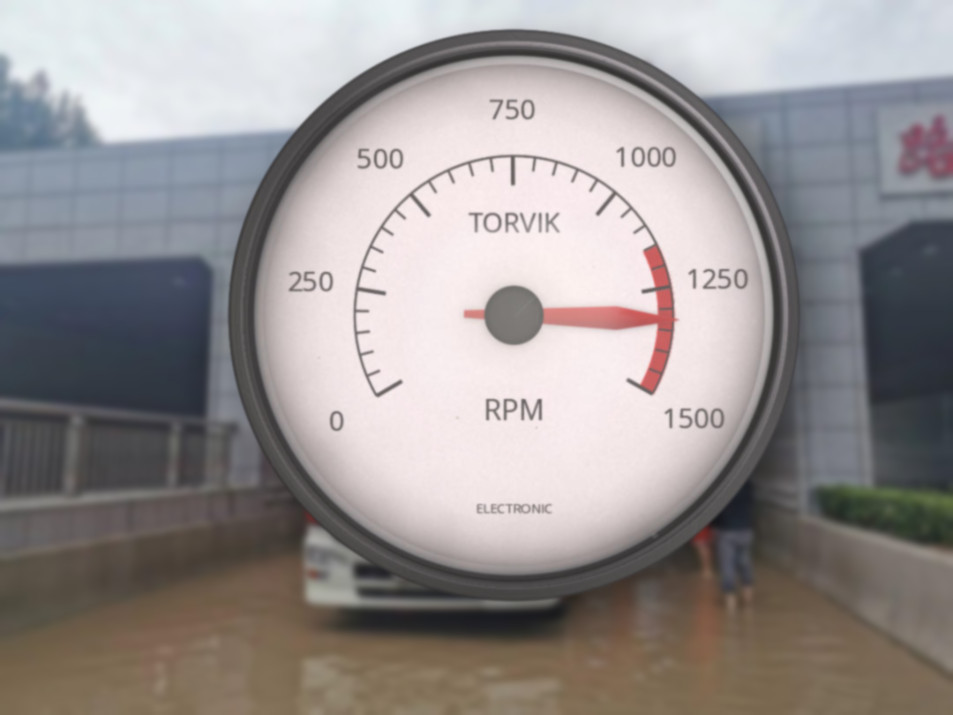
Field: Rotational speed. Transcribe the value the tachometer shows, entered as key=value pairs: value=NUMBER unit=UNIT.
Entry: value=1325 unit=rpm
